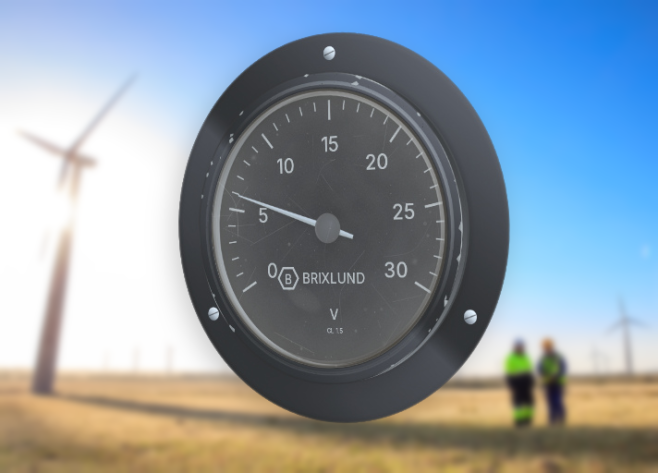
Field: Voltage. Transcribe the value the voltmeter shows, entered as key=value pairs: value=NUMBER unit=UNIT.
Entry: value=6 unit=V
